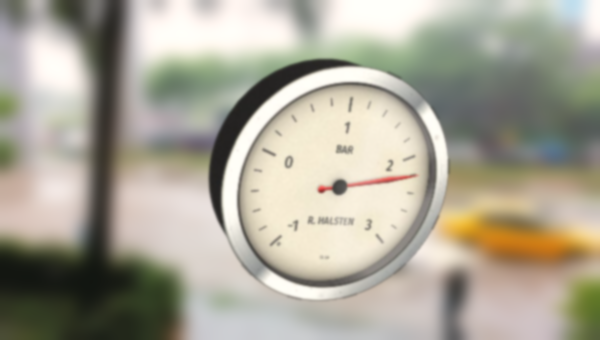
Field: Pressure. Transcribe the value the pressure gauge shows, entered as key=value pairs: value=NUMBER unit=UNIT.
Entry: value=2.2 unit=bar
